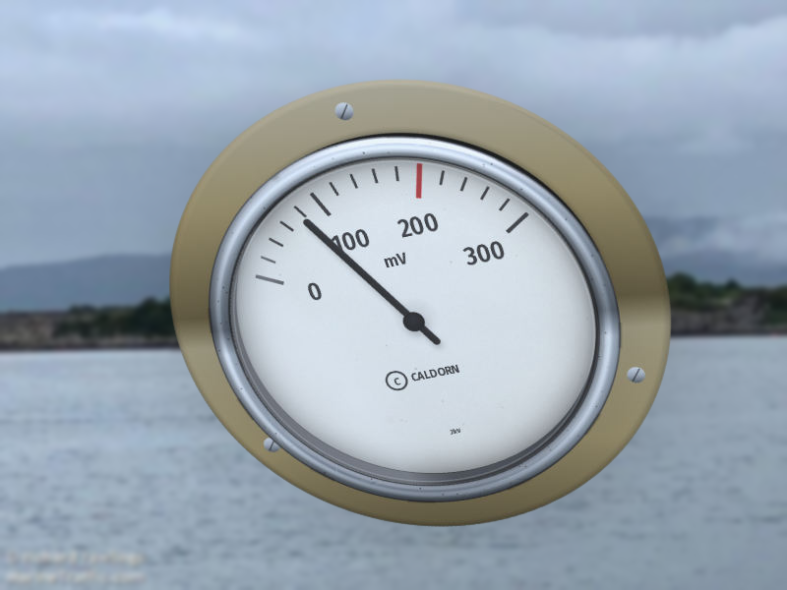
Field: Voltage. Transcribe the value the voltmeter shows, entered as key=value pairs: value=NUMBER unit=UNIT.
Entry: value=80 unit=mV
